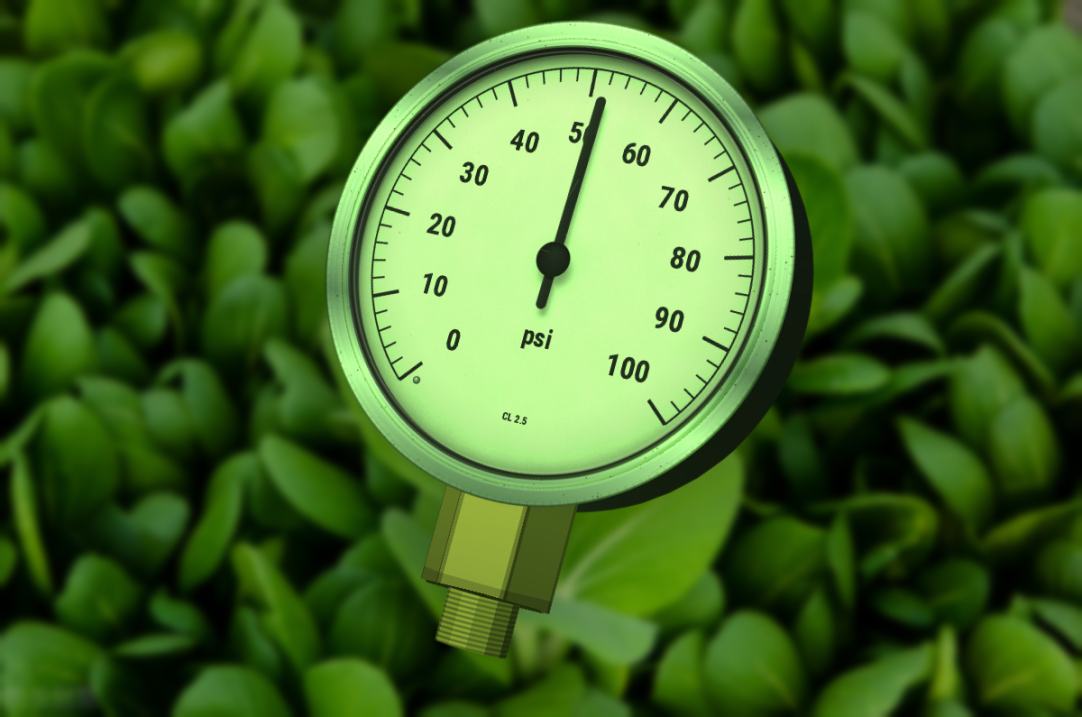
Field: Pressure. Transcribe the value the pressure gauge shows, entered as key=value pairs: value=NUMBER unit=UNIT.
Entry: value=52 unit=psi
